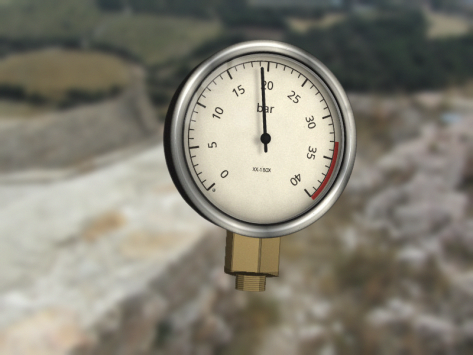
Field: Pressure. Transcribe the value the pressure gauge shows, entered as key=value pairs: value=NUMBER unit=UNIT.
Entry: value=19 unit=bar
